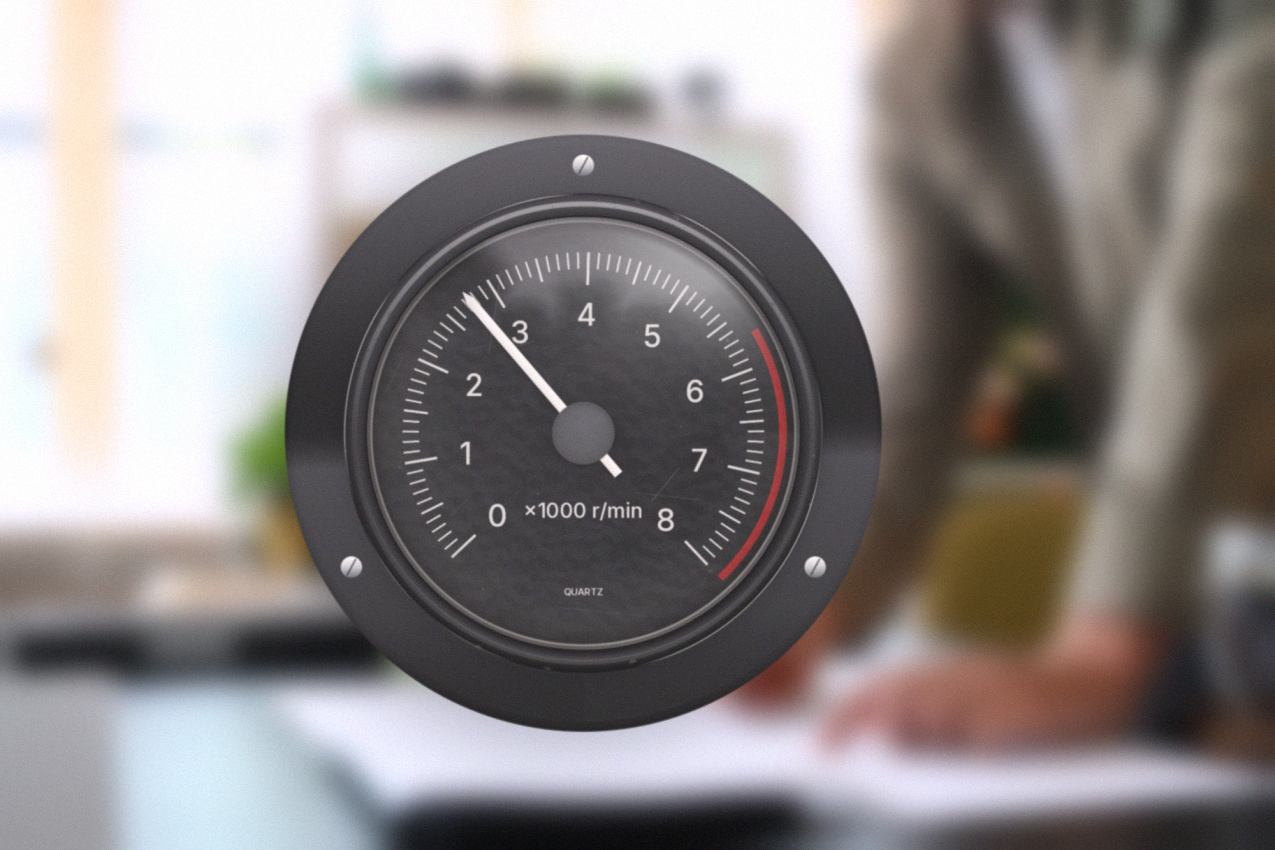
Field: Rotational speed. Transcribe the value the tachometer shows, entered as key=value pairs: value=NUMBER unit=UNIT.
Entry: value=2750 unit=rpm
